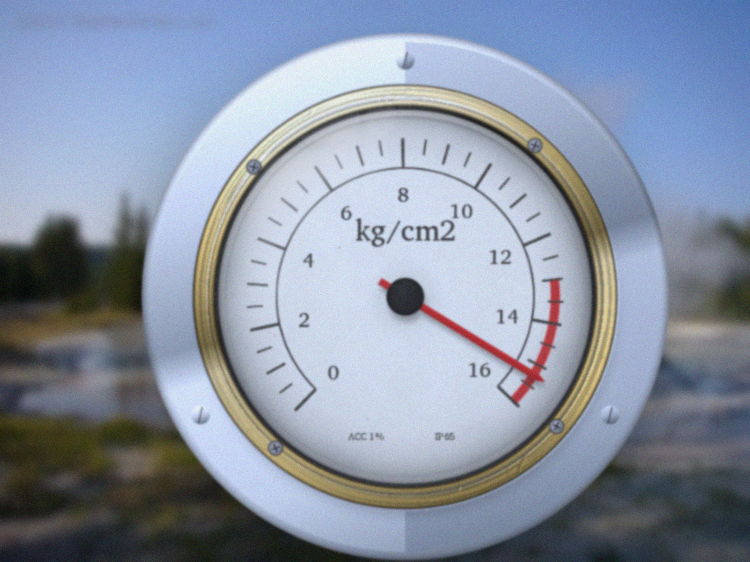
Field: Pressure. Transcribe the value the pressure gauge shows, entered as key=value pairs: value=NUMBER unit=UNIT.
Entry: value=15.25 unit=kg/cm²
